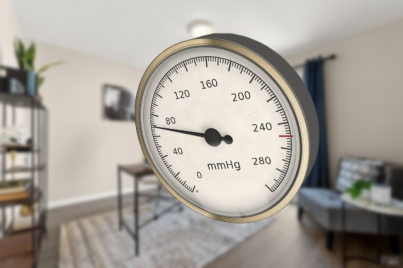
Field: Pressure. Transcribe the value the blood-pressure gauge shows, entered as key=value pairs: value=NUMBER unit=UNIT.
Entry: value=70 unit=mmHg
